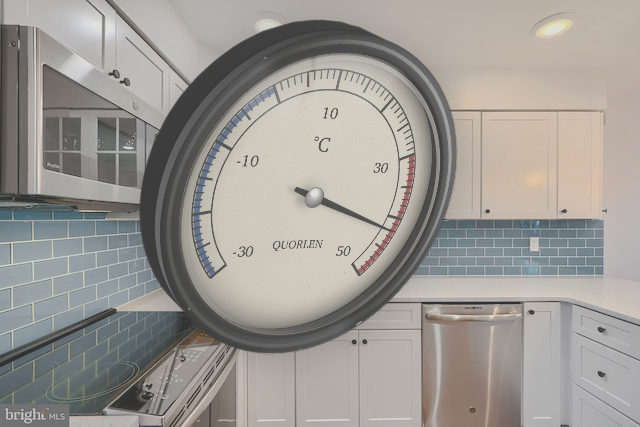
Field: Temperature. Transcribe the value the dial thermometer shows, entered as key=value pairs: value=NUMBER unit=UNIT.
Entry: value=42 unit=°C
